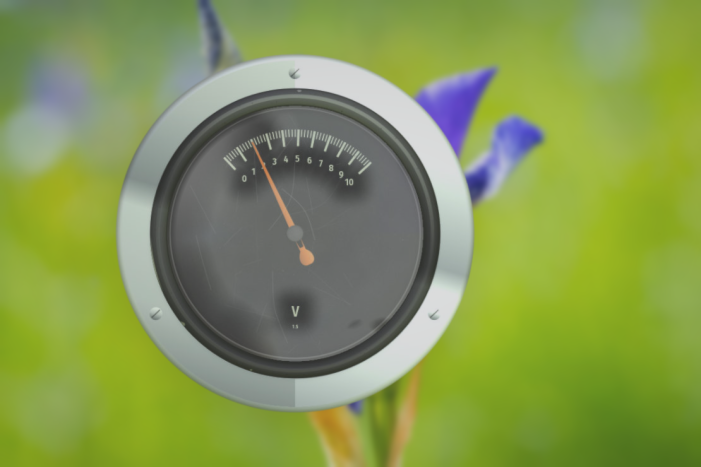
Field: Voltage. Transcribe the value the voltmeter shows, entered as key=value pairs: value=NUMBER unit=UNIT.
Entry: value=2 unit=V
